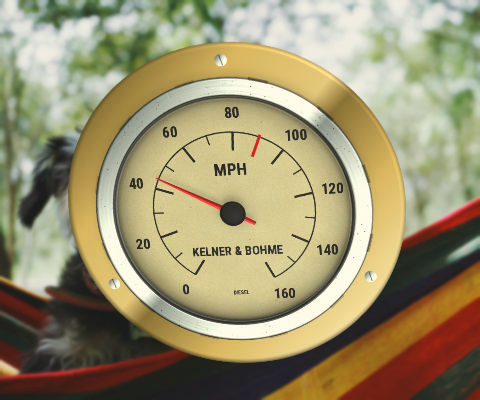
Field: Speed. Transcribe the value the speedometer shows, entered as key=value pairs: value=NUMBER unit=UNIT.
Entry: value=45 unit=mph
